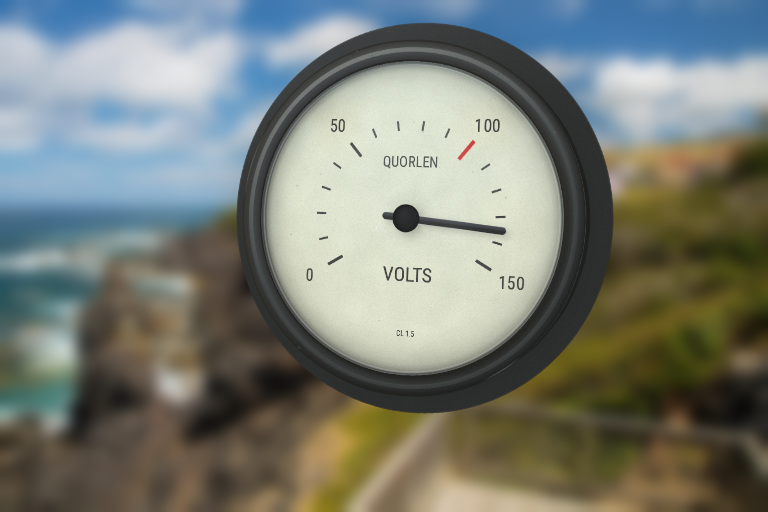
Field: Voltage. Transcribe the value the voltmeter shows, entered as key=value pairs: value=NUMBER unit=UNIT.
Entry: value=135 unit=V
